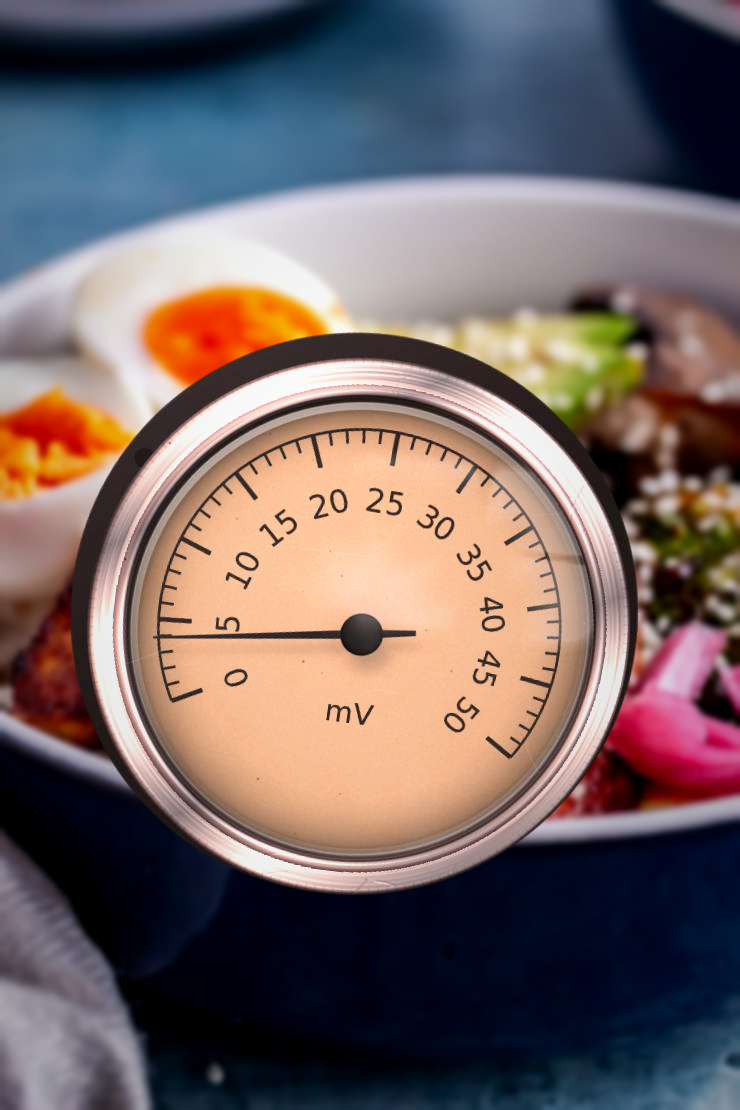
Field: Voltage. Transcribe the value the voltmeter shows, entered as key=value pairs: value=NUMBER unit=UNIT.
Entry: value=4 unit=mV
